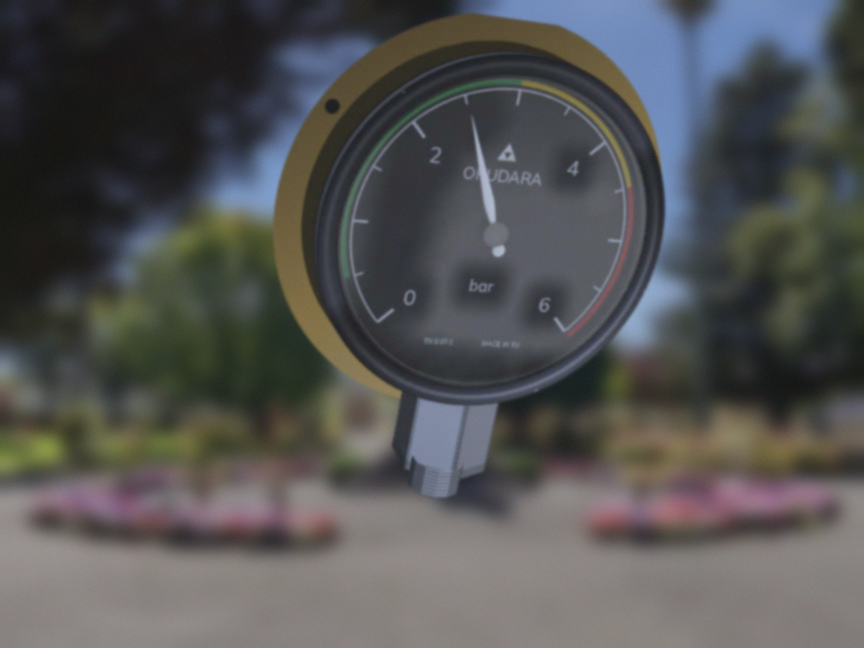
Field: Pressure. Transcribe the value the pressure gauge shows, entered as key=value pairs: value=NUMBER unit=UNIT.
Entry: value=2.5 unit=bar
